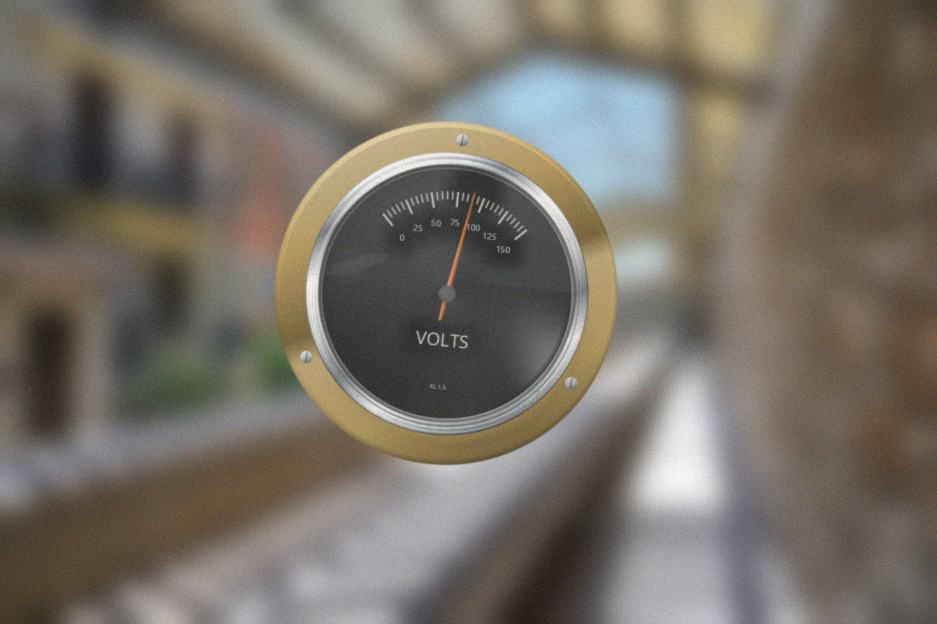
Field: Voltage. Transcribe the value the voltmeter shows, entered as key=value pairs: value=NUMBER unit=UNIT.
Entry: value=90 unit=V
